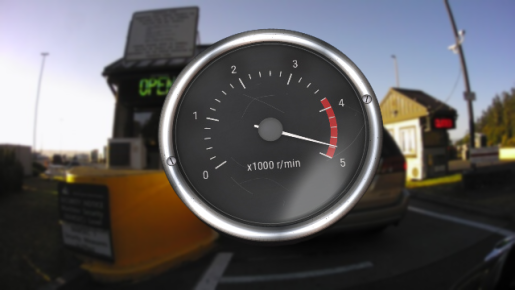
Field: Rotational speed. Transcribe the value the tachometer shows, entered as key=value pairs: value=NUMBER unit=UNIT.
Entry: value=4800 unit=rpm
